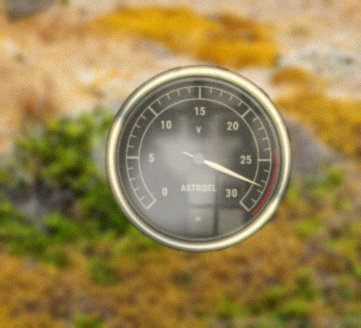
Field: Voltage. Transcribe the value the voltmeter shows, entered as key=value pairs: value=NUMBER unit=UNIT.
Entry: value=27.5 unit=V
